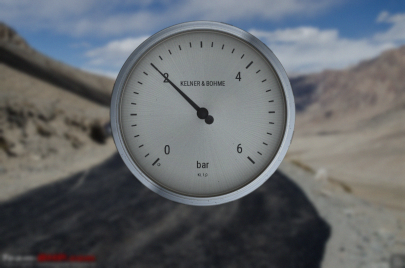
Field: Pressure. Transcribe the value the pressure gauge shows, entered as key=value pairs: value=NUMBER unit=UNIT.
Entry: value=2 unit=bar
